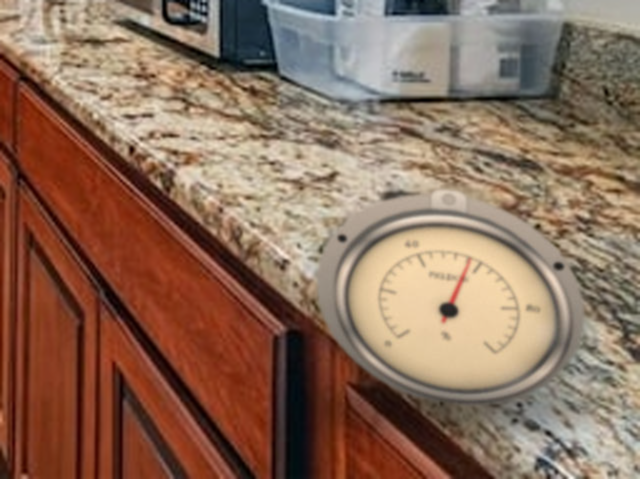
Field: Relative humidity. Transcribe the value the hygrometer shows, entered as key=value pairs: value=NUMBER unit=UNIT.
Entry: value=56 unit=%
